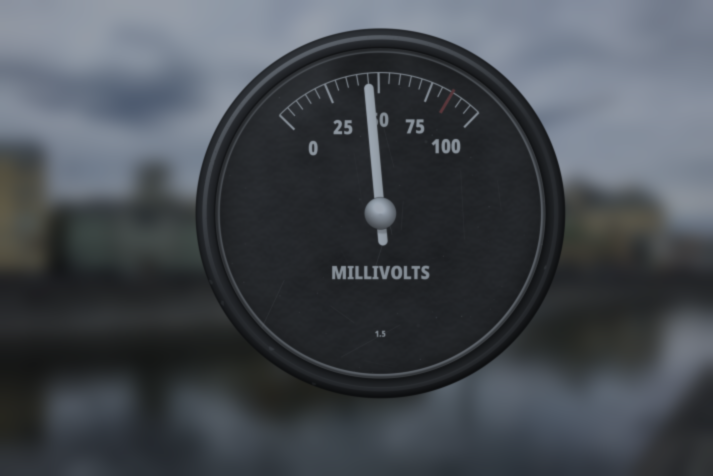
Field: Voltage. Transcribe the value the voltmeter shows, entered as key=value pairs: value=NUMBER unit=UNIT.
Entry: value=45 unit=mV
